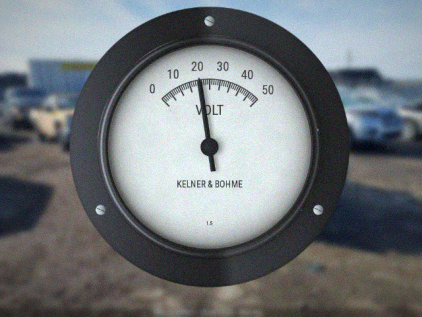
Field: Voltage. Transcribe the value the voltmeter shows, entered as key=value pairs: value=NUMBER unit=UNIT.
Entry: value=20 unit=V
